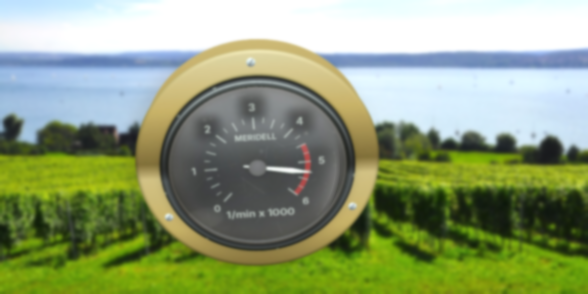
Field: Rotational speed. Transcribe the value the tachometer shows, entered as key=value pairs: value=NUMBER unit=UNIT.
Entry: value=5250 unit=rpm
